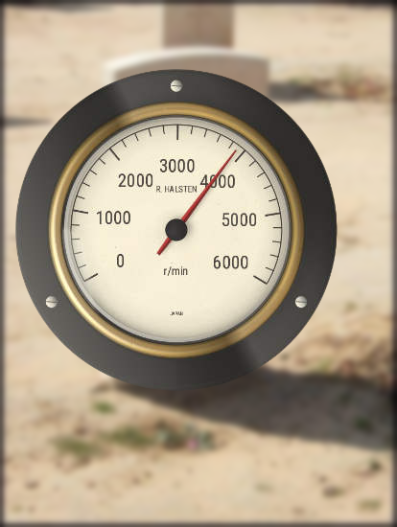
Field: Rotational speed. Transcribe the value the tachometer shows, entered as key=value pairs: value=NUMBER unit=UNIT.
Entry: value=3900 unit=rpm
